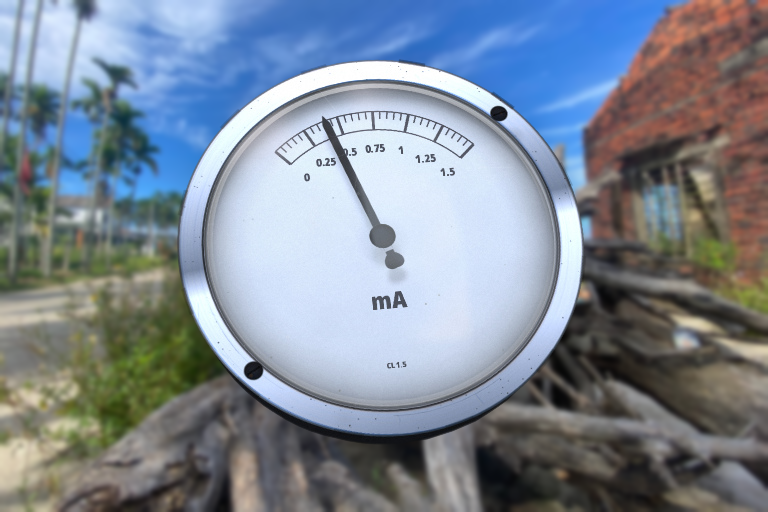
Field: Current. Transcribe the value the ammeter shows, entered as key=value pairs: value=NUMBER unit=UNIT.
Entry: value=0.4 unit=mA
